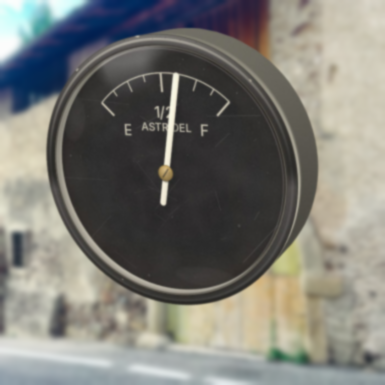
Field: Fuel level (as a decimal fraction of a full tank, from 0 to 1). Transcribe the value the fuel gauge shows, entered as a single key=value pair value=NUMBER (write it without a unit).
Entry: value=0.625
